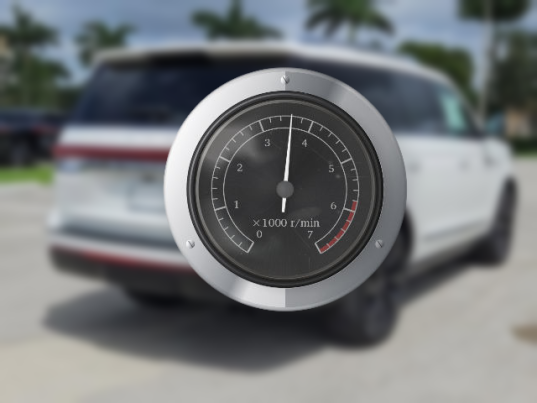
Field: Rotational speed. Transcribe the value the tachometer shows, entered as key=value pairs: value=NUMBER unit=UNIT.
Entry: value=3600 unit=rpm
